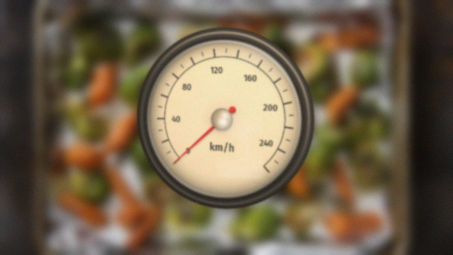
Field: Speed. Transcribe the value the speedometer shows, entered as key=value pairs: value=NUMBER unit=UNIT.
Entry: value=0 unit=km/h
